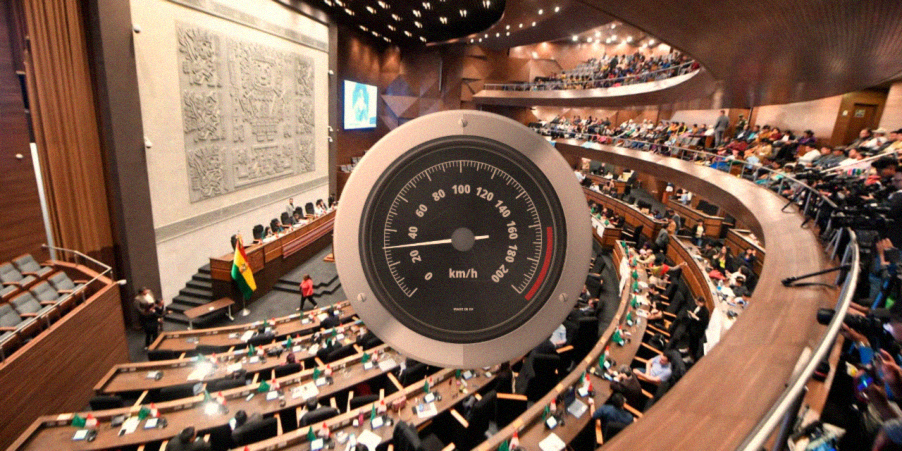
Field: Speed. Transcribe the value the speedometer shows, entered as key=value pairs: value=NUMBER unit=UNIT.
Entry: value=30 unit=km/h
